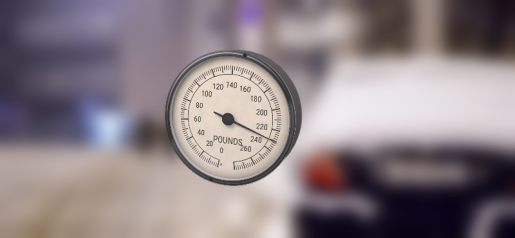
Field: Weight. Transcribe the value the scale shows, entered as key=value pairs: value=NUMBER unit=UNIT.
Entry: value=230 unit=lb
